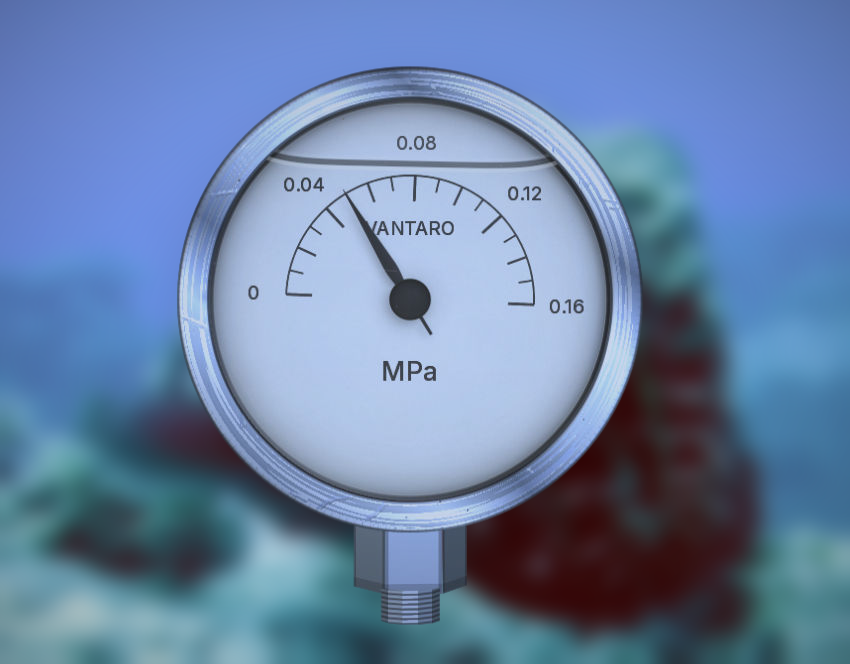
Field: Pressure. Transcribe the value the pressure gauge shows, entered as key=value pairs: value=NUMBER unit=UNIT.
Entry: value=0.05 unit=MPa
